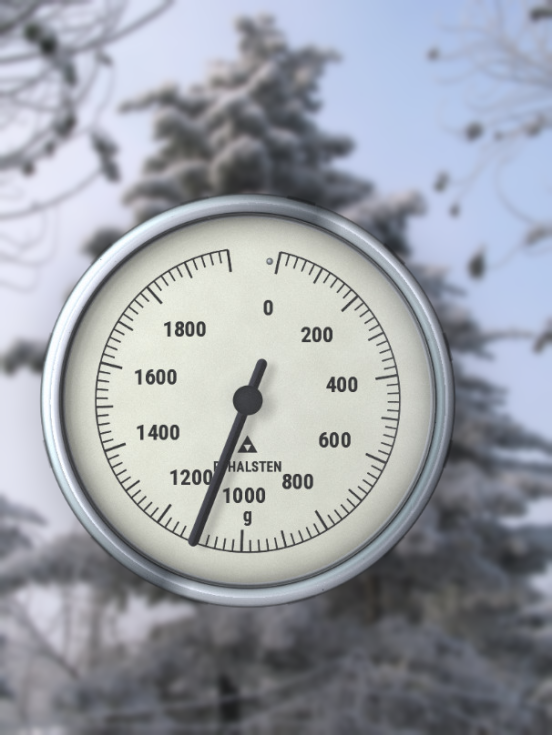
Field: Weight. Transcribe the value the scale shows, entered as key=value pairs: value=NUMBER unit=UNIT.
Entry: value=1110 unit=g
